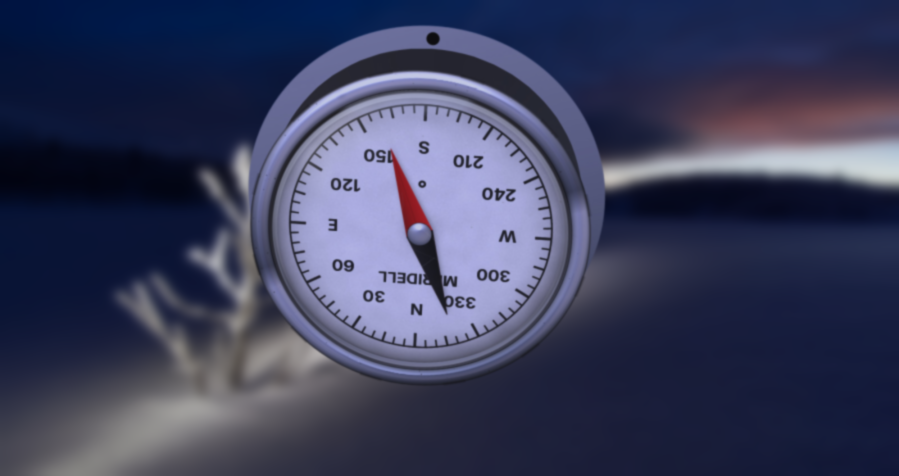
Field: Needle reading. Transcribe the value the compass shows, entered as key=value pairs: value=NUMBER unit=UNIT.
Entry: value=160 unit=°
